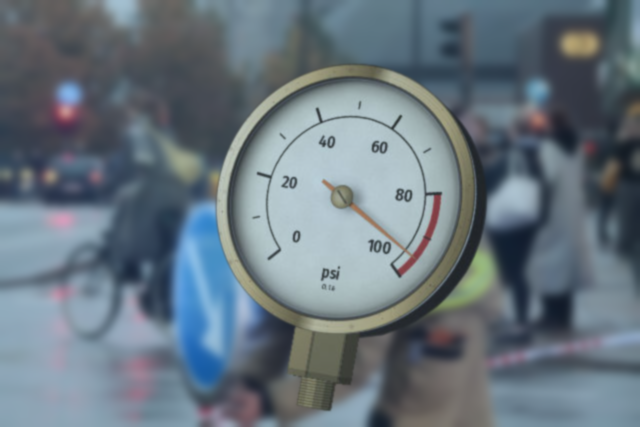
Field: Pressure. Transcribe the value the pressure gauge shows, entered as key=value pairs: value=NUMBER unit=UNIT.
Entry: value=95 unit=psi
